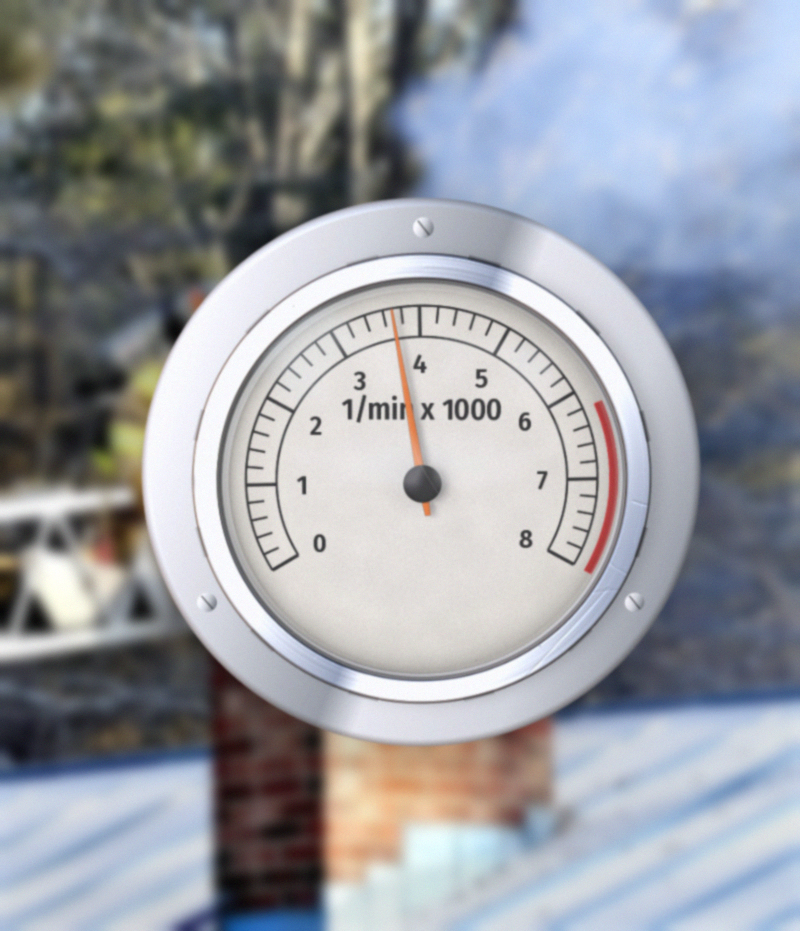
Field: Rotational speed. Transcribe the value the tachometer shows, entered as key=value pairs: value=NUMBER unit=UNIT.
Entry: value=3700 unit=rpm
